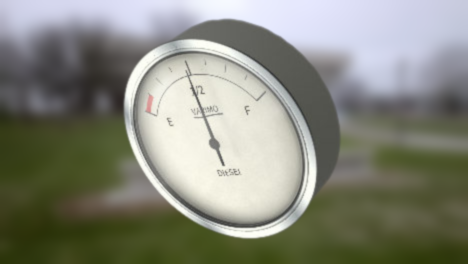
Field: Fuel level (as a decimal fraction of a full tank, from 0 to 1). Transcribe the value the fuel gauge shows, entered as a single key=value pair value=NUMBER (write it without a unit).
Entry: value=0.5
